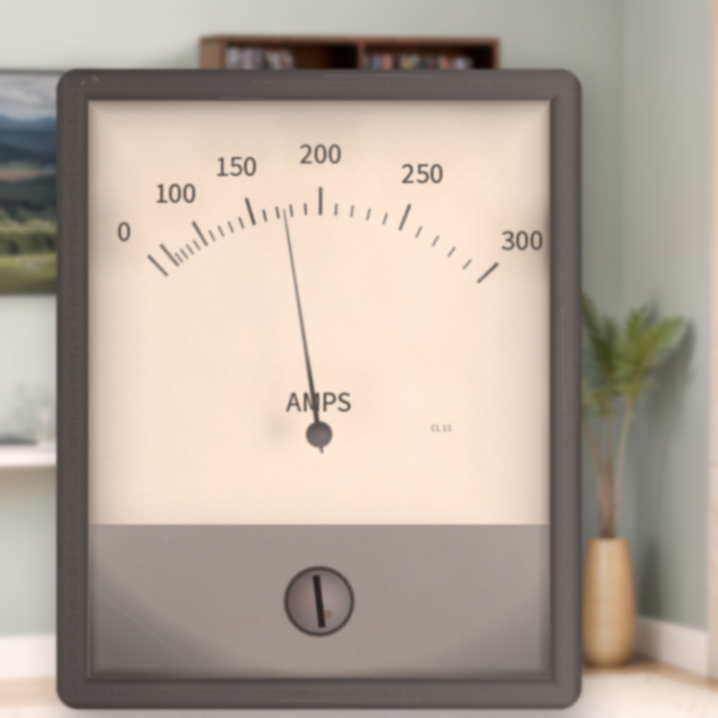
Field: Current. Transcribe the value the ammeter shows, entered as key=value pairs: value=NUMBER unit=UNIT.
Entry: value=175 unit=A
